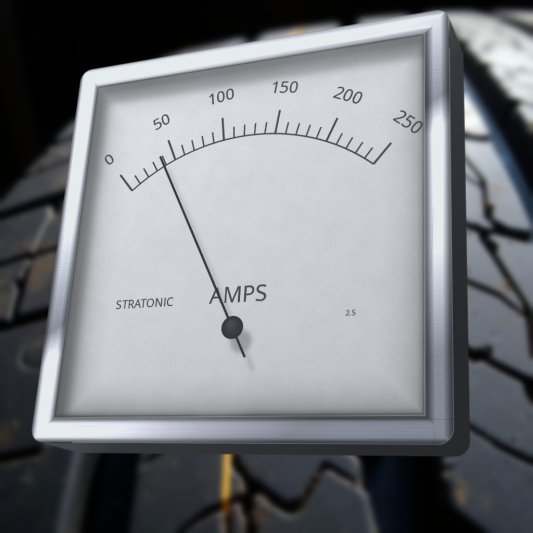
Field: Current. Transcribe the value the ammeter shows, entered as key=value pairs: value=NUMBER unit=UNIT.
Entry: value=40 unit=A
